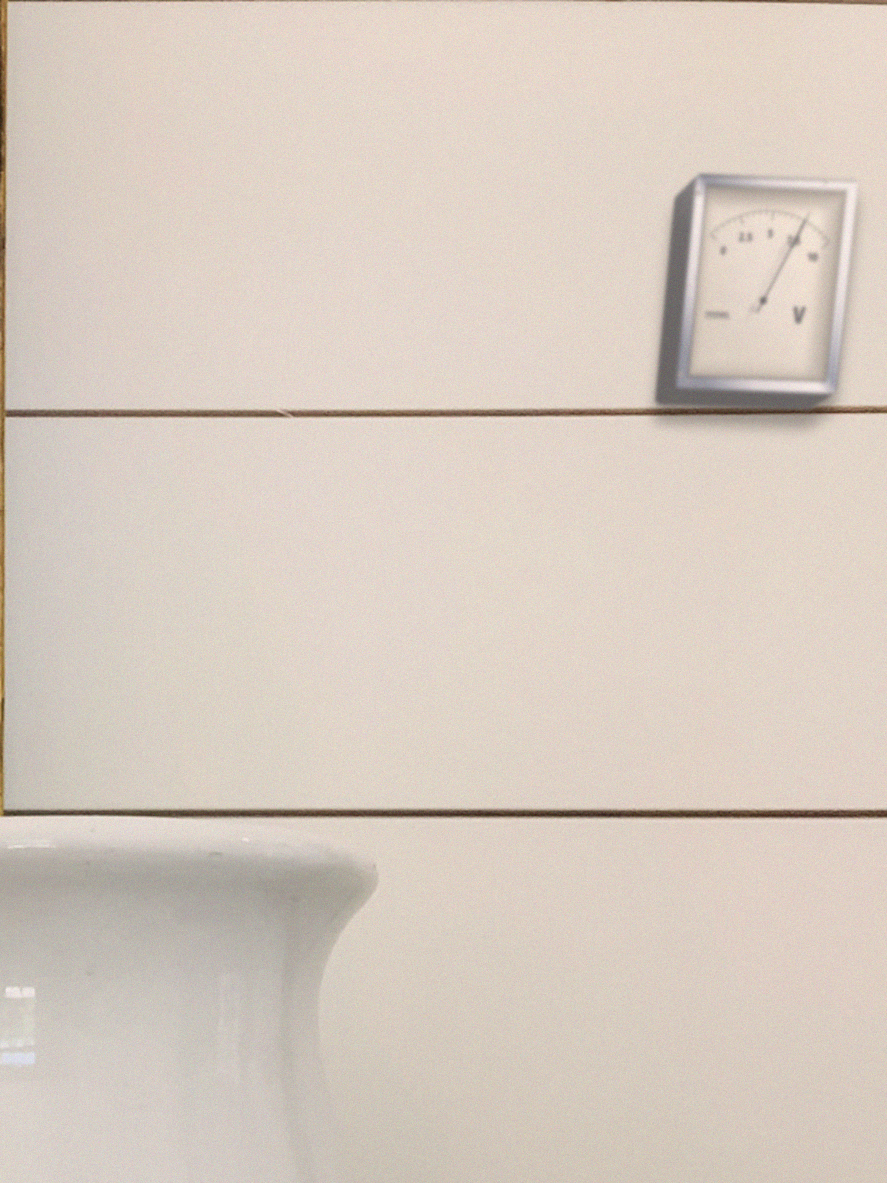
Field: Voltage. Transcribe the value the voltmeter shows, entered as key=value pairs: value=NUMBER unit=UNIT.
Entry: value=7.5 unit=V
